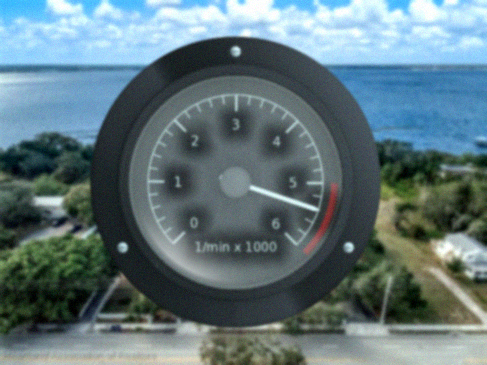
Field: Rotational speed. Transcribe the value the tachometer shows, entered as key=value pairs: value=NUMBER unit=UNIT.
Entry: value=5400 unit=rpm
